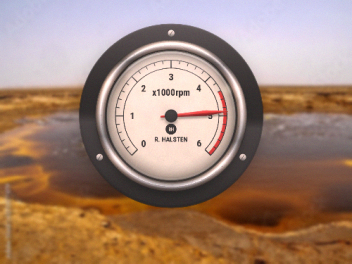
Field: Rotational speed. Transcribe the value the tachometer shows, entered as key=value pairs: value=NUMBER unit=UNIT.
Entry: value=4900 unit=rpm
